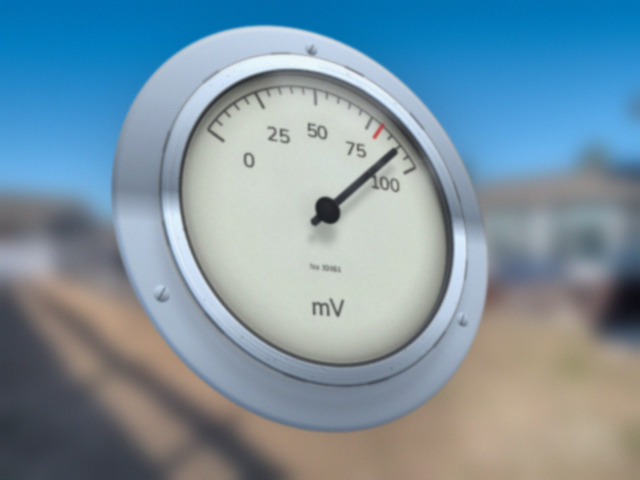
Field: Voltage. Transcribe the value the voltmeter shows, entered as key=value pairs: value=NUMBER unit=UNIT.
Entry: value=90 unit=mV
